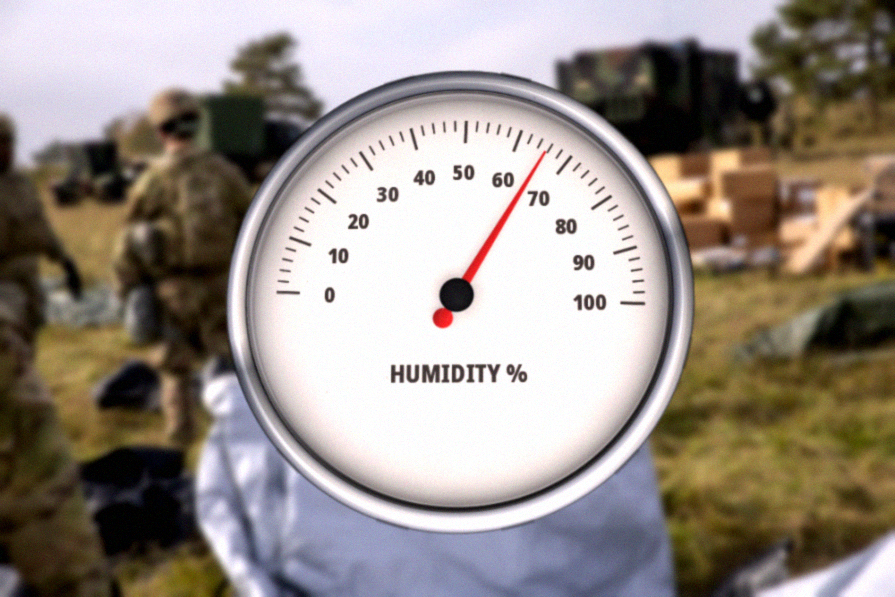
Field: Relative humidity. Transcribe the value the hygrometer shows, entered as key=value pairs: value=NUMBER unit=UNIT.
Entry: value=66 unit=%
